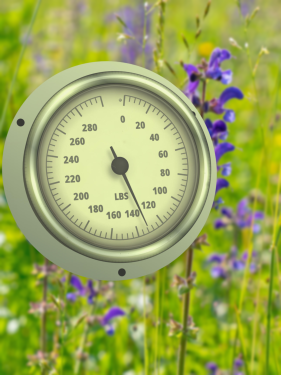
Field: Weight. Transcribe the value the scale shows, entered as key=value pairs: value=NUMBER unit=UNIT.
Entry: value=132 unit=lb
